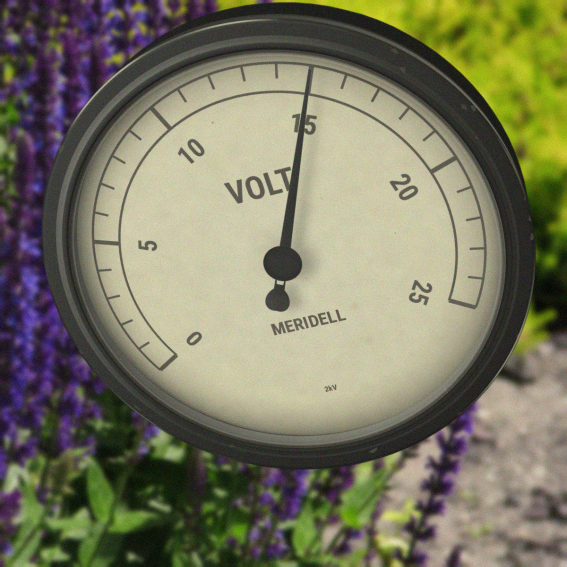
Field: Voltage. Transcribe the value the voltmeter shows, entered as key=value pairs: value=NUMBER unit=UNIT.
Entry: value=15 unit=V
